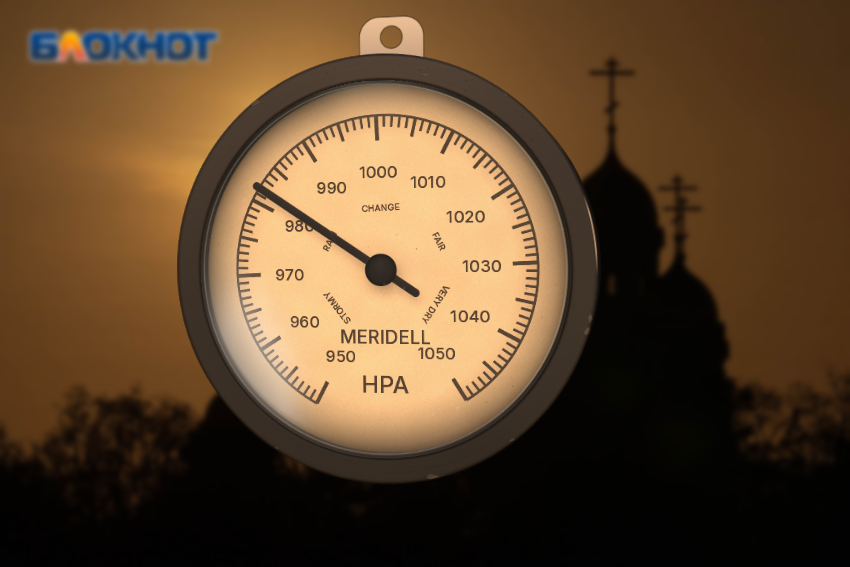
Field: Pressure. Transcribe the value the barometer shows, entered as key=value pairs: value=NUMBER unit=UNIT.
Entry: value=982 unit=hPa
